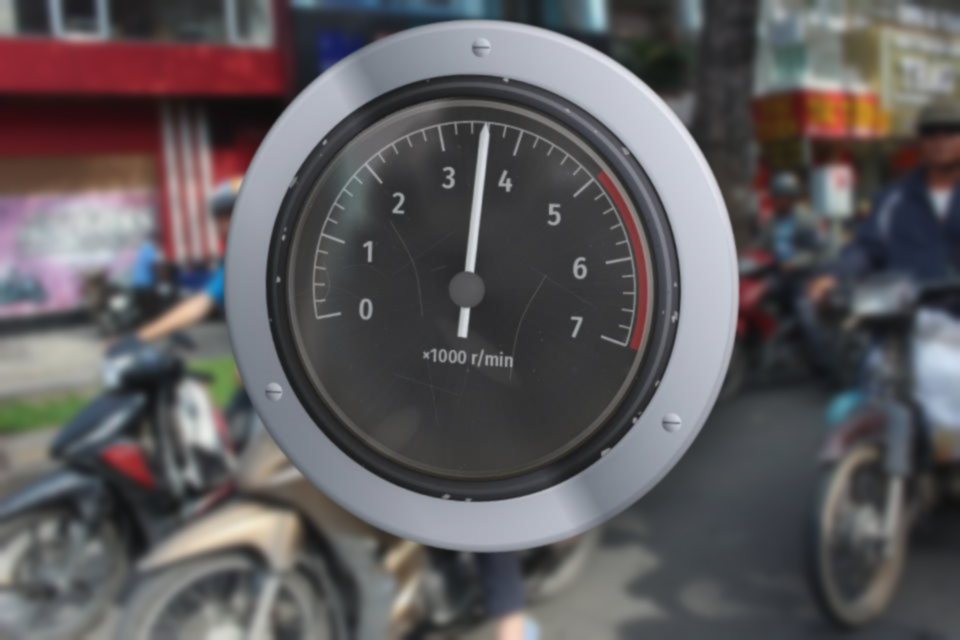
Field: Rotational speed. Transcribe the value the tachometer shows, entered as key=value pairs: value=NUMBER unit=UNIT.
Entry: value=3600 unit=rpm
